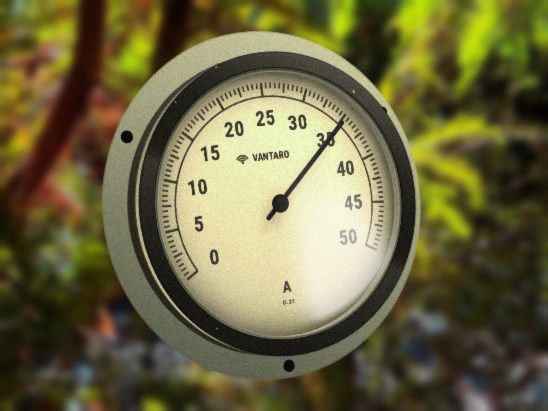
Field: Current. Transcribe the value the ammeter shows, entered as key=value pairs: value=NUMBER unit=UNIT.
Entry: value=35 unit=A
